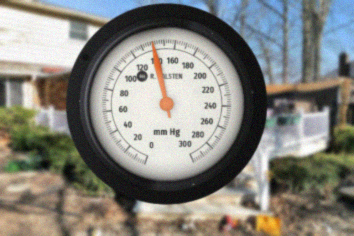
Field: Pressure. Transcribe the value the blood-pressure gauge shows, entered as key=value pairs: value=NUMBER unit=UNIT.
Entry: value=140 unit=mmHg
